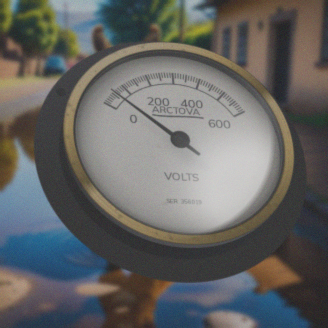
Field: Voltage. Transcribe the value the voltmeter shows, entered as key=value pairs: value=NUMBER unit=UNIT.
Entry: value=50 unit=V
